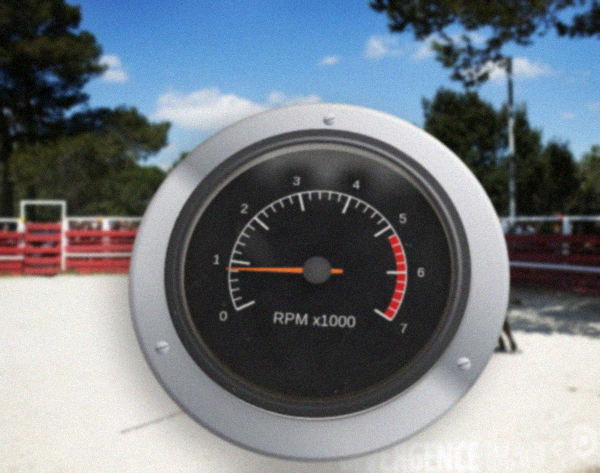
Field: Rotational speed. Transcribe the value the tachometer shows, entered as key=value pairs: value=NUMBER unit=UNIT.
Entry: value=800 unit=rpm
